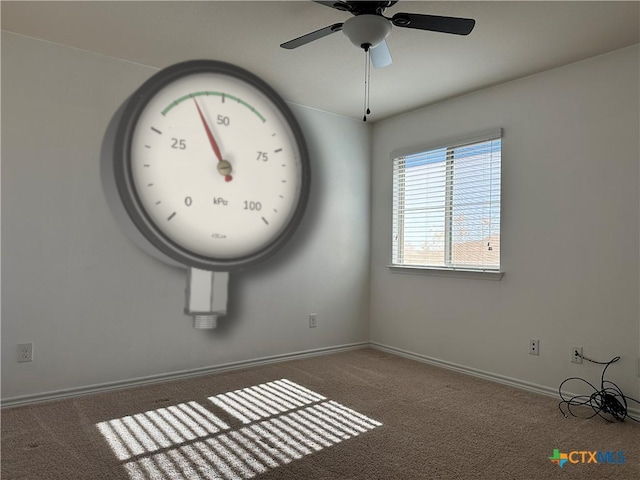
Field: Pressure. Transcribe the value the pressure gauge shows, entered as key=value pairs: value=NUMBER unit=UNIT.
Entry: value=40 unit=kPa
